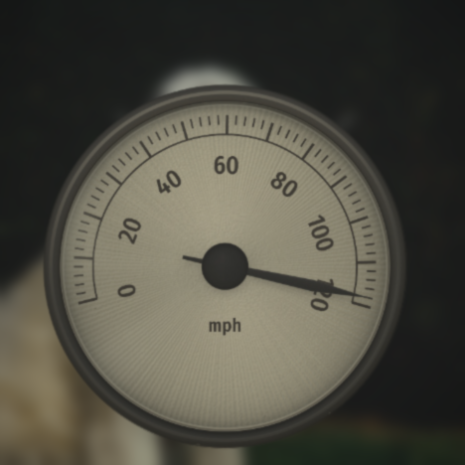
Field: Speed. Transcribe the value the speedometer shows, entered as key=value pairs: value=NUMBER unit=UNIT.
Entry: value=118 unit=mph
